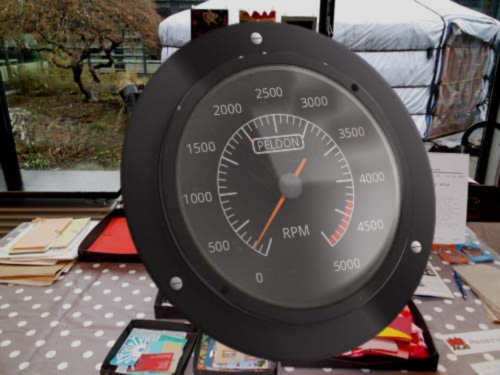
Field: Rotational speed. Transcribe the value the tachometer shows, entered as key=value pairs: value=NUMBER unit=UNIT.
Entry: value=200 unit=rpm
